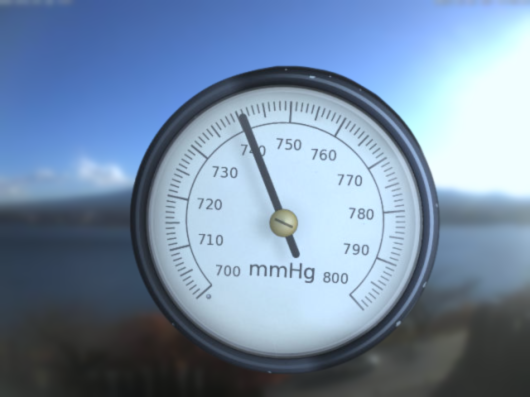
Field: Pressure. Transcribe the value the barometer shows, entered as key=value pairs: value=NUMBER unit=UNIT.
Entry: value=741 unit=mmHg
